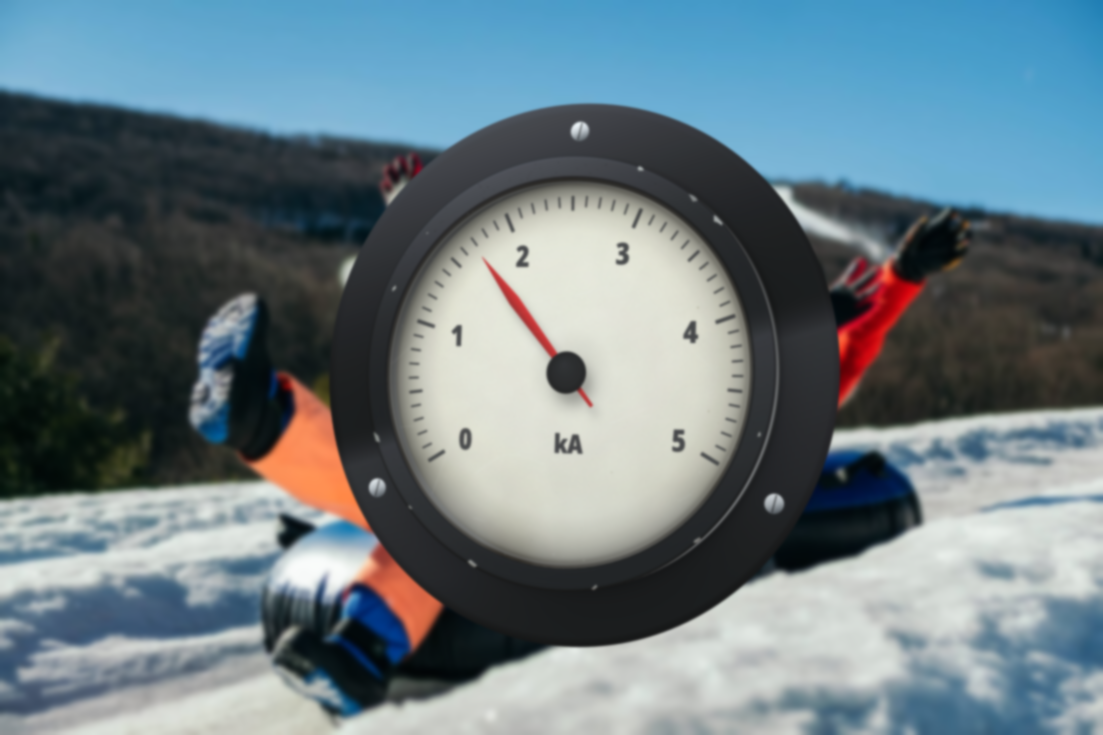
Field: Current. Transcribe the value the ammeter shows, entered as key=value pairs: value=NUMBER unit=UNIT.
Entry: value=1.7 unit=kA
